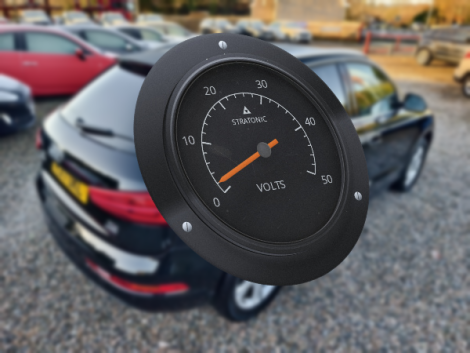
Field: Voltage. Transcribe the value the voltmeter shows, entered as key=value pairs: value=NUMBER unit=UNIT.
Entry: value=2 unit=V
